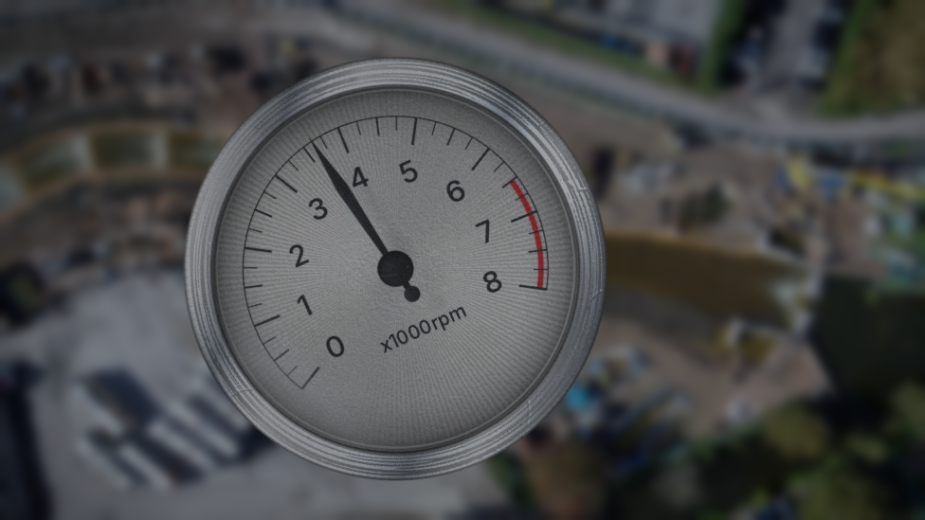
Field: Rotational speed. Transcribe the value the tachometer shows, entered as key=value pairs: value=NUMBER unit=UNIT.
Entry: value=3625 unit=rpm
